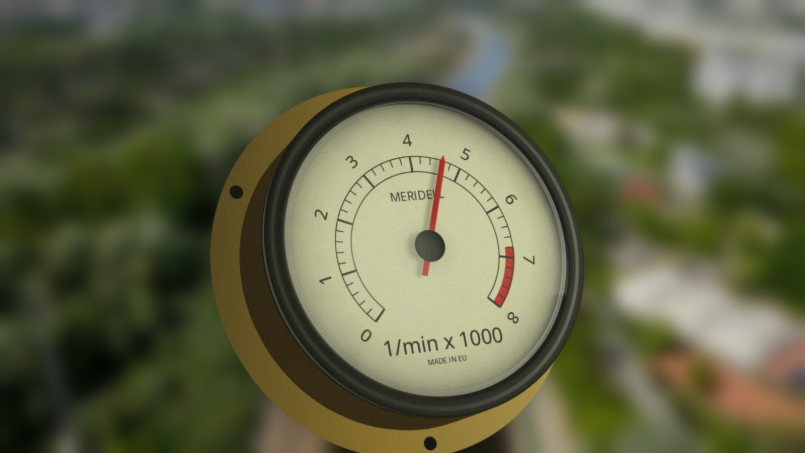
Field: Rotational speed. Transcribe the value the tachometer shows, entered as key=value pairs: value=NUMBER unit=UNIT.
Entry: value=4600 unit=rpm
